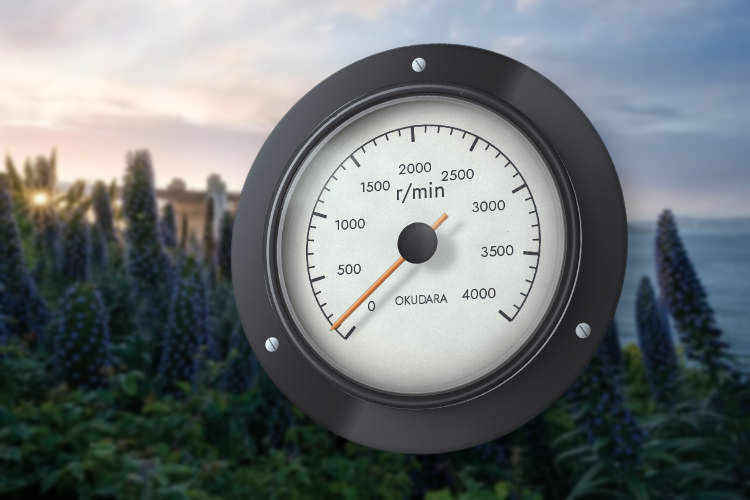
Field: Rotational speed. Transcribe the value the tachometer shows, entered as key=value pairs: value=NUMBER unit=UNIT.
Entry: value=100 unit=rpm
